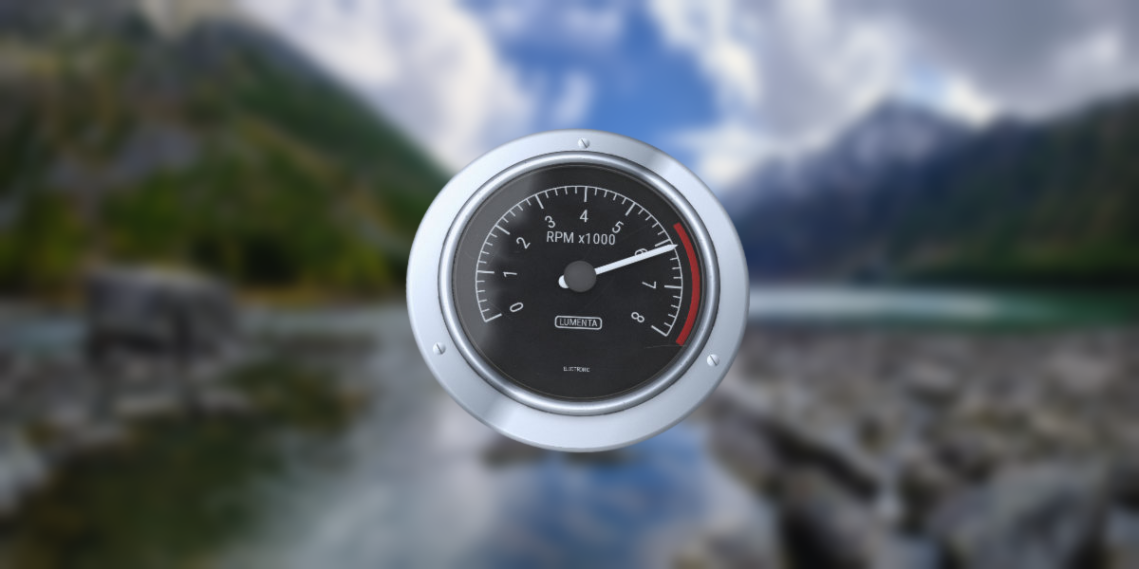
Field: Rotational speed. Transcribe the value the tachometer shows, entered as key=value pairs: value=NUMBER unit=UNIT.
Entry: value=6200 unit=rpm
